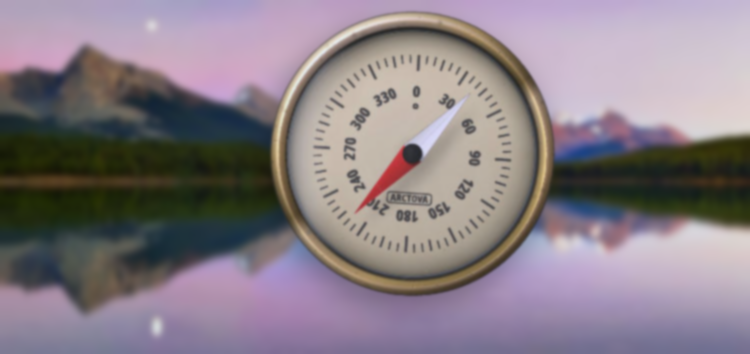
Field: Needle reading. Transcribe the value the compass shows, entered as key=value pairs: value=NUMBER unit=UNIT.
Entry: value=220 unit=°
